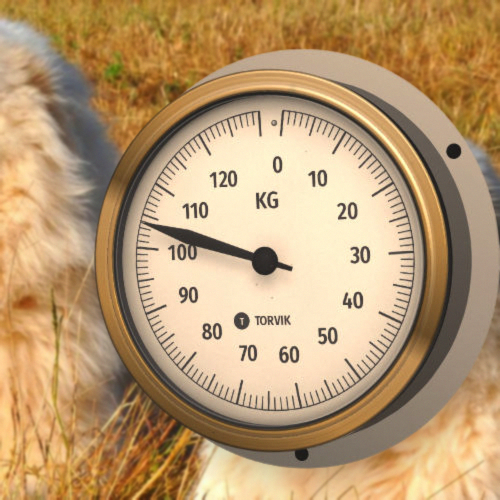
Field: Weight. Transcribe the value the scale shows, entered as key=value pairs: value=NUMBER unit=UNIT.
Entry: value=104 unit=kg
